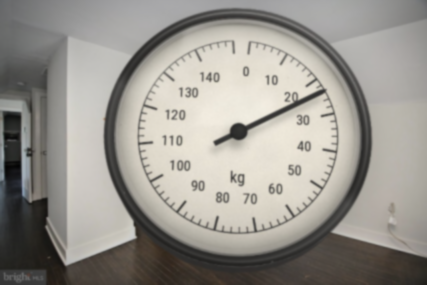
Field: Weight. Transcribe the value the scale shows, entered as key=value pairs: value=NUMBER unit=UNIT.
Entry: value=24 unit=kg
